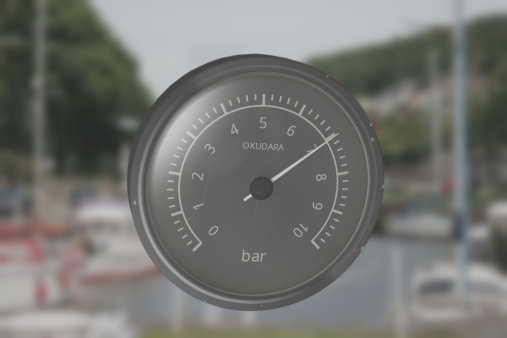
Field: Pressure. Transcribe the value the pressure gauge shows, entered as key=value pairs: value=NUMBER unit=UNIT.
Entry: value=7 unit=bar
